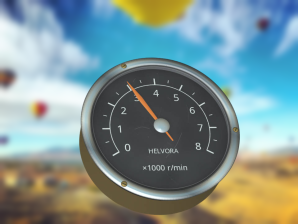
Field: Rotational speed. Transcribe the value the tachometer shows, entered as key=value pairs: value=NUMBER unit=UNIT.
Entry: value=3000 unit=rpm
